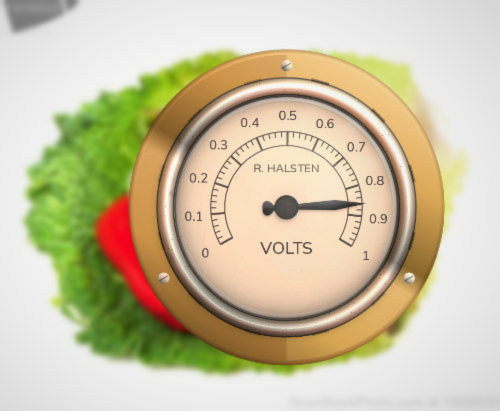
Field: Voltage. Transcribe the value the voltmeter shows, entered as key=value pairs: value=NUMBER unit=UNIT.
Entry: value=0.86 unit=V
